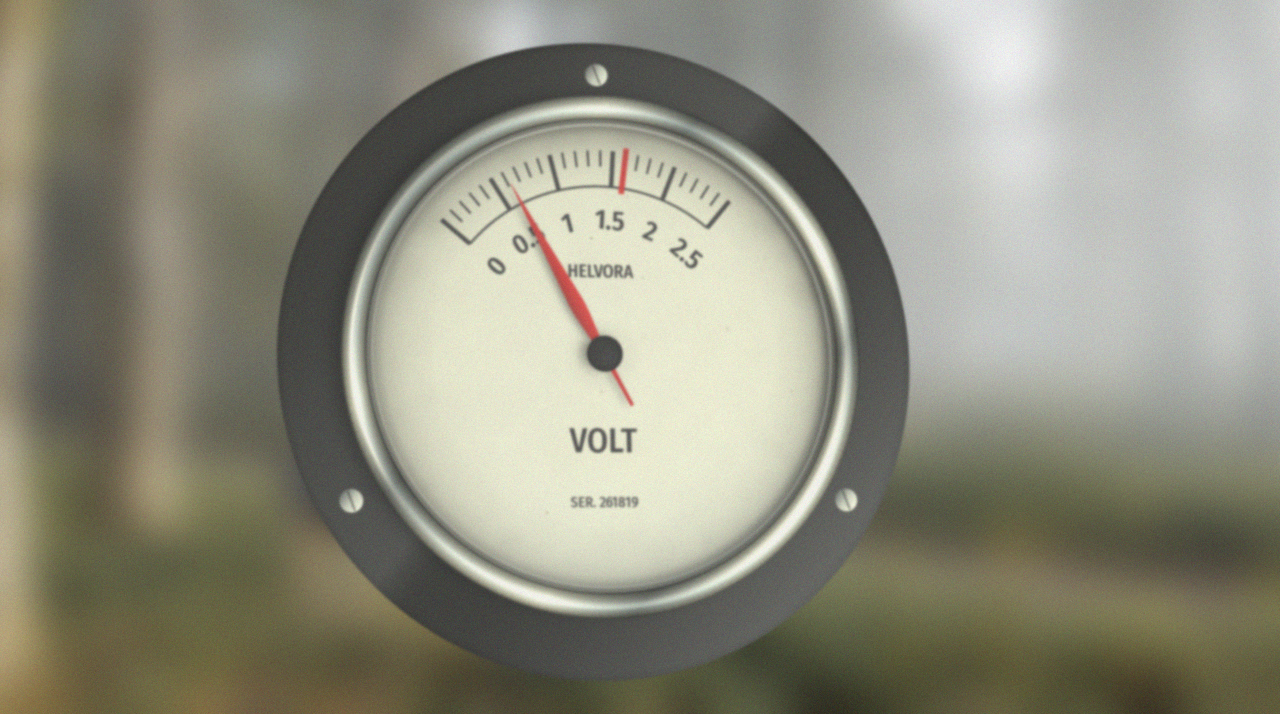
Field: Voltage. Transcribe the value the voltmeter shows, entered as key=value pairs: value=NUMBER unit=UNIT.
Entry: value=0.6 unit=V
